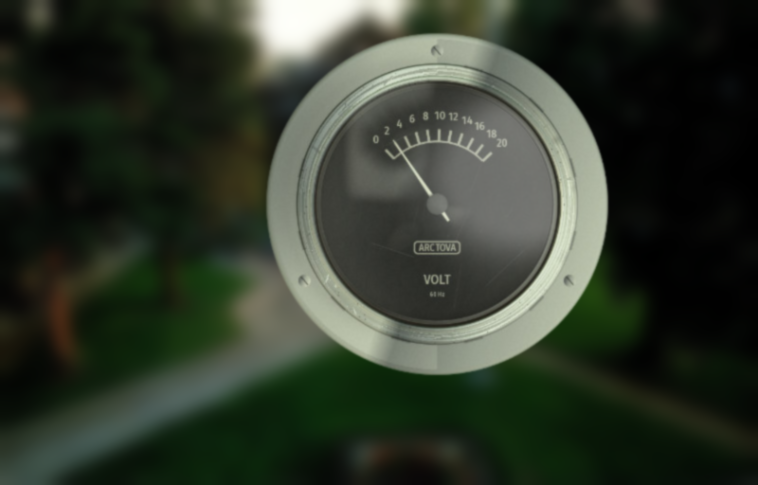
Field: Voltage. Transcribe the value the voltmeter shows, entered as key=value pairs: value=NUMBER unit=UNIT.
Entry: value=2 unit=V
